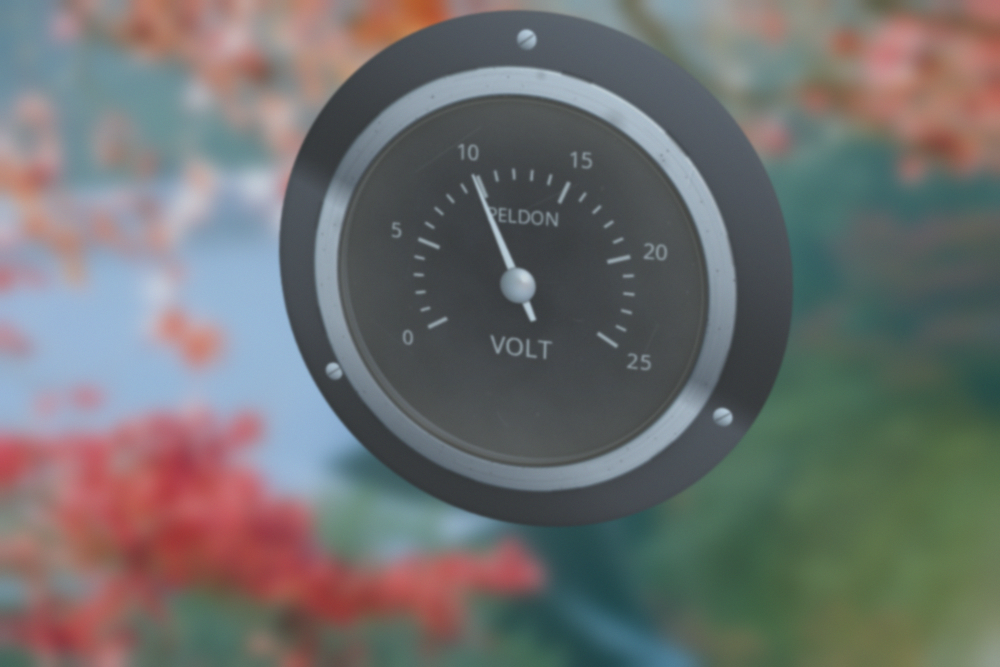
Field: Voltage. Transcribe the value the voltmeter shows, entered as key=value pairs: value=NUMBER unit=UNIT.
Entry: value=10 unit=V
